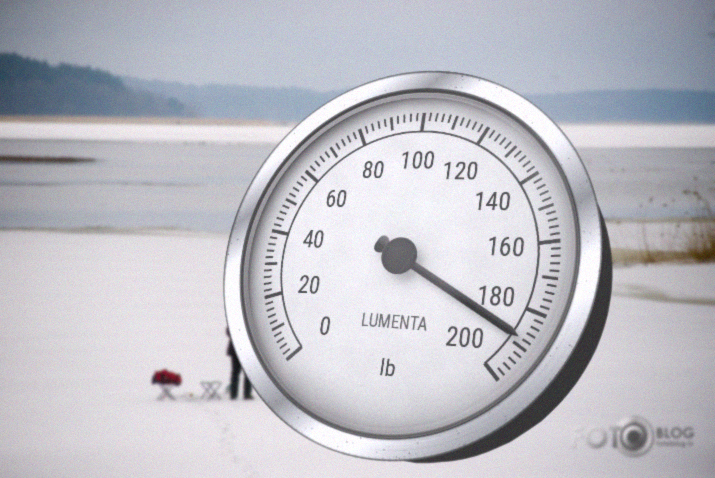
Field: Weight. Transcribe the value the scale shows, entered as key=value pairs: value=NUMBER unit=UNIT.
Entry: value=188 unit=lb
